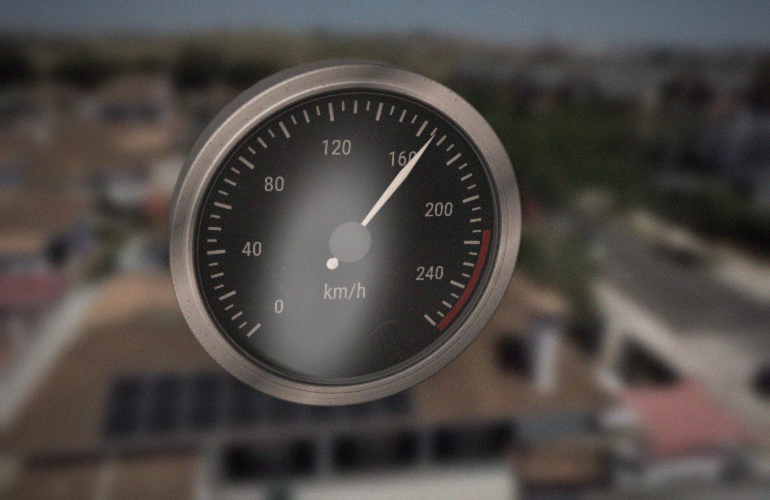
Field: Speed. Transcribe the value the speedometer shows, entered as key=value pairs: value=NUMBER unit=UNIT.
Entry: value=165 unit=km/h
